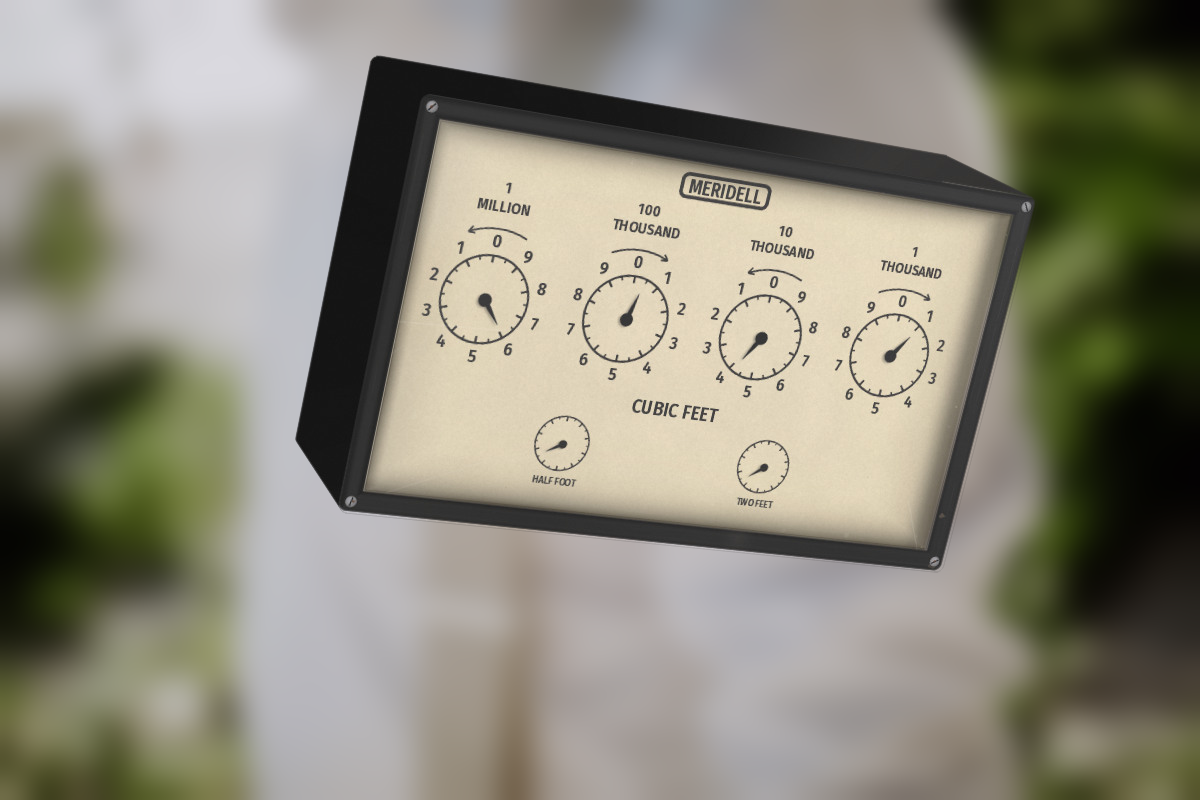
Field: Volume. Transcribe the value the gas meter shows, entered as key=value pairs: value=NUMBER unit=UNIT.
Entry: value=604100 unit=ft³
